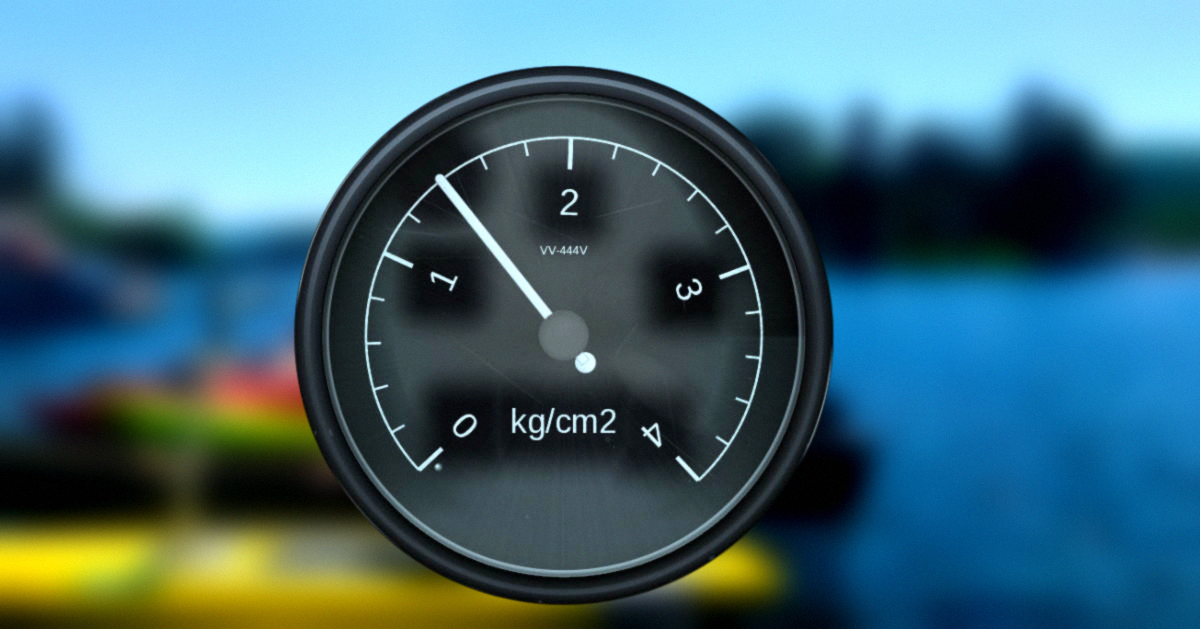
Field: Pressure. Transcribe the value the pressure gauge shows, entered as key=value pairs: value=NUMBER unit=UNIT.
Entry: value=1.4 unit=kg/cm²
